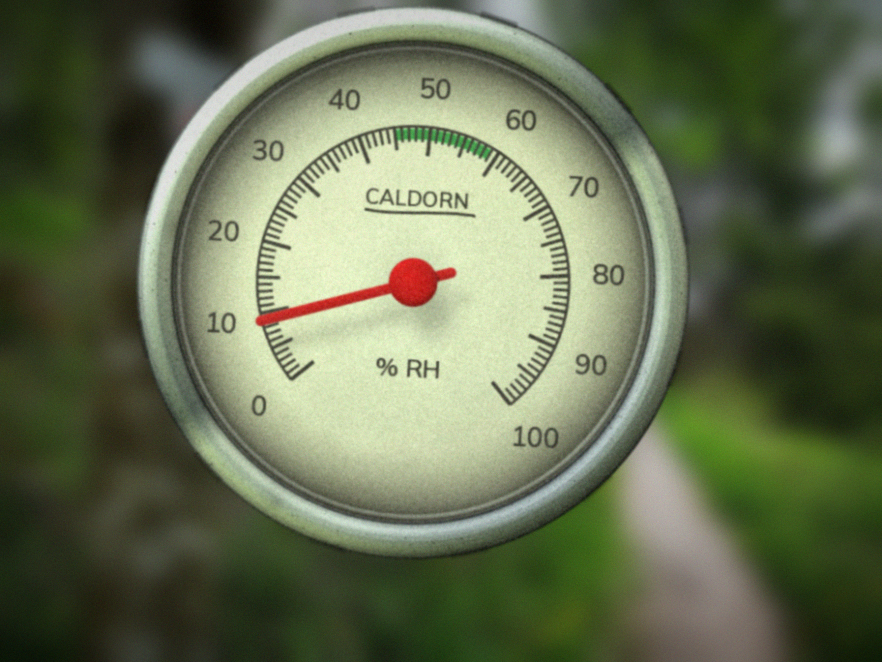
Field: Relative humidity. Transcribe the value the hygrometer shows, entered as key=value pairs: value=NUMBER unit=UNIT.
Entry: value=9 unit=%
